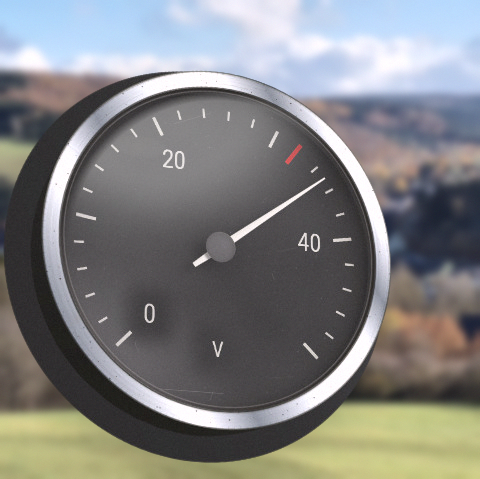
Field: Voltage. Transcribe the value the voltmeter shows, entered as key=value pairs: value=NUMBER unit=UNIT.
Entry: value=35 unit=V
